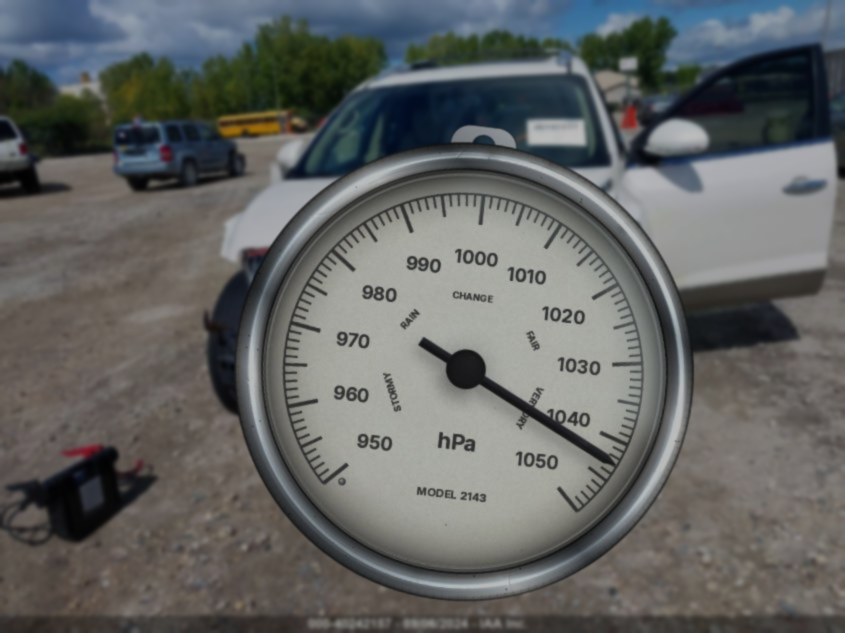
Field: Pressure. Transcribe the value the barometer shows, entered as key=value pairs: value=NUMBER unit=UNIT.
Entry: value=1043 unit=hPa
